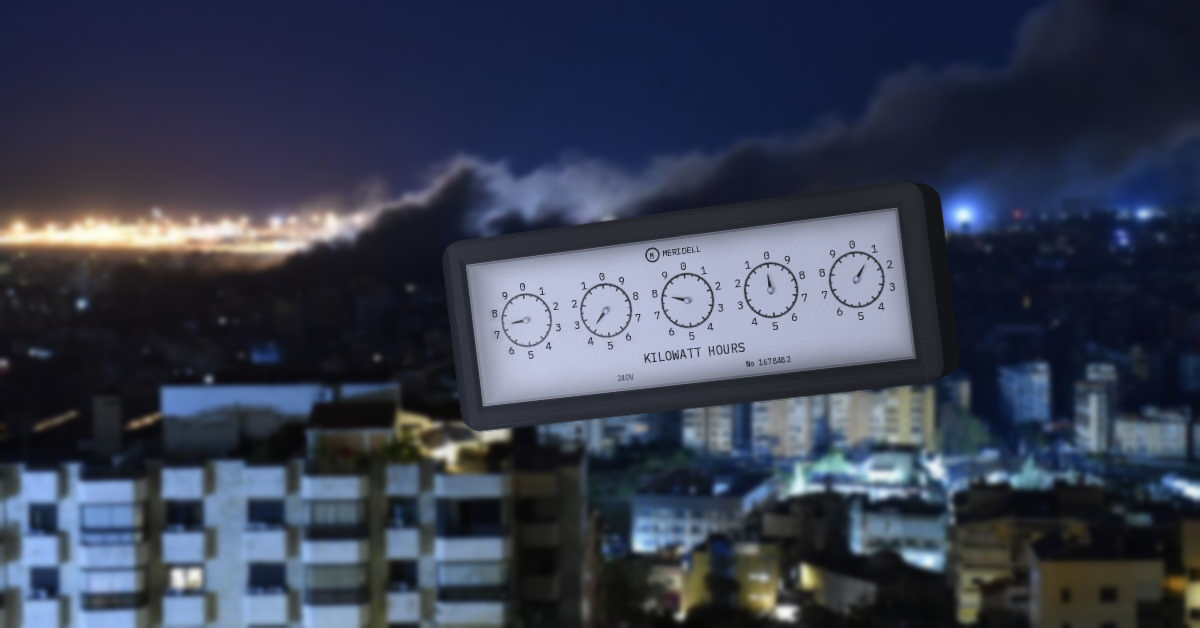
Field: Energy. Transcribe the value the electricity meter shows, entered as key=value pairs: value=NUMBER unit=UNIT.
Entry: value=73801 unit=kWh
